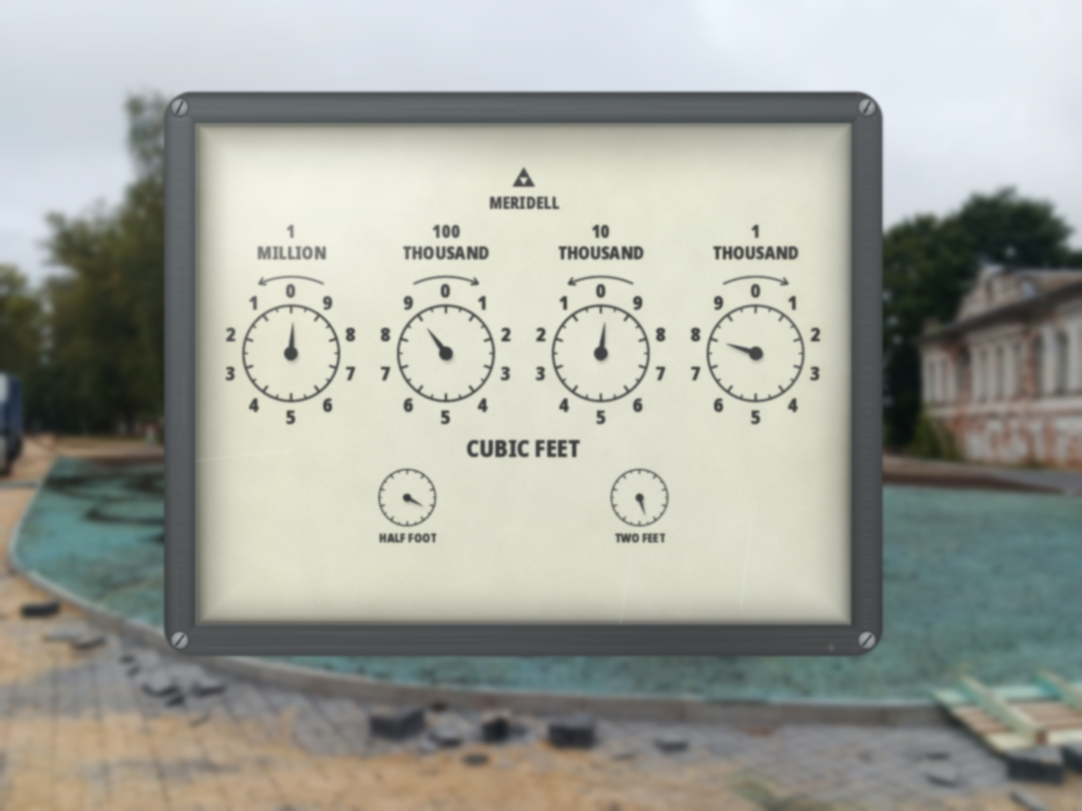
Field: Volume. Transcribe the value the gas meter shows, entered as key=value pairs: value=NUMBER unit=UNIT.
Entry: value=989800 unit=ft³
